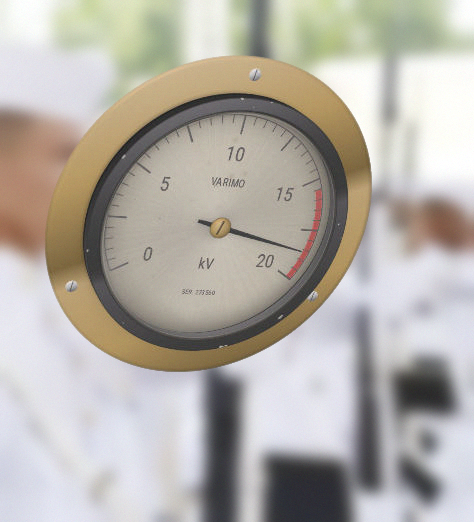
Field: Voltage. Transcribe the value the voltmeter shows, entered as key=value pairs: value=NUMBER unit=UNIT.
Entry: value=18.5 unit=kV
